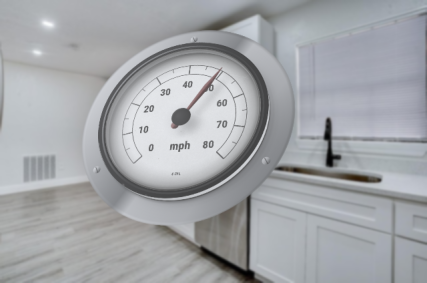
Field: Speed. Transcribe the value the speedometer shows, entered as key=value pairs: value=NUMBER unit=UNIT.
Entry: value=50 unit=mph
